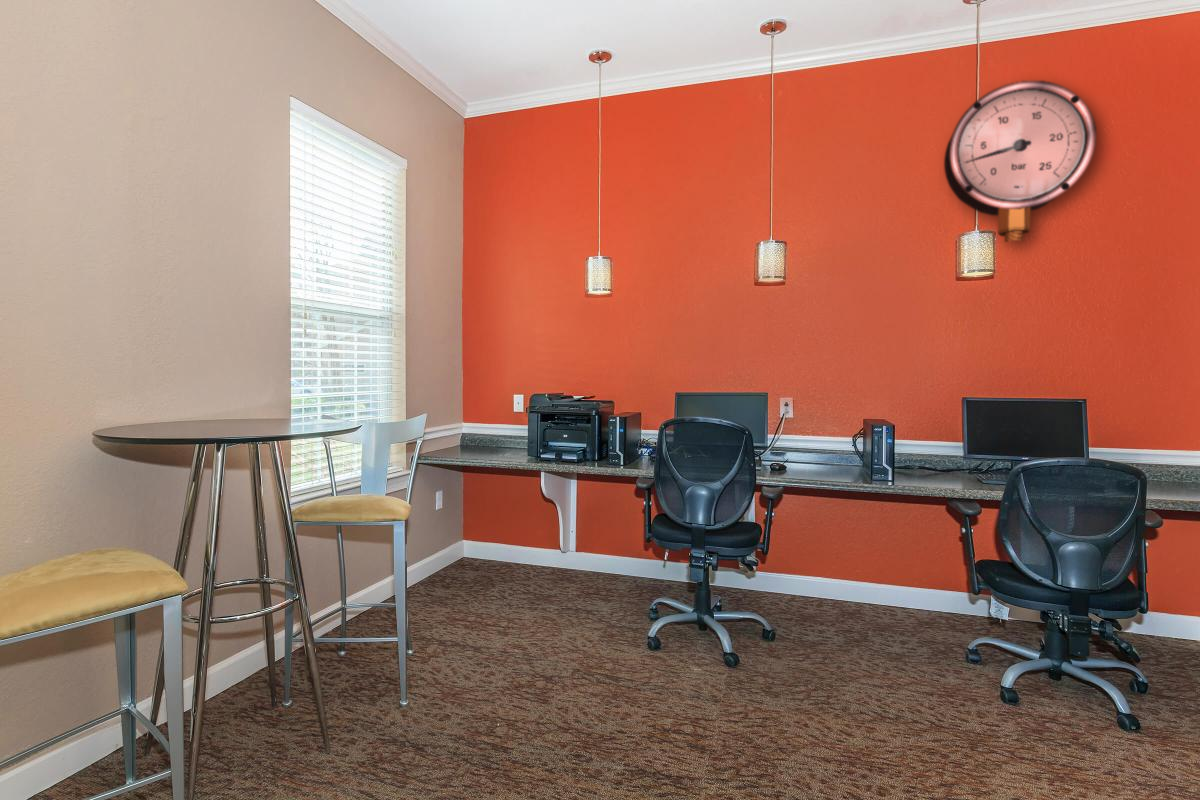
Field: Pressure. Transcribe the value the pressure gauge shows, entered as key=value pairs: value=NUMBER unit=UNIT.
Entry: value=3 unit=bar
